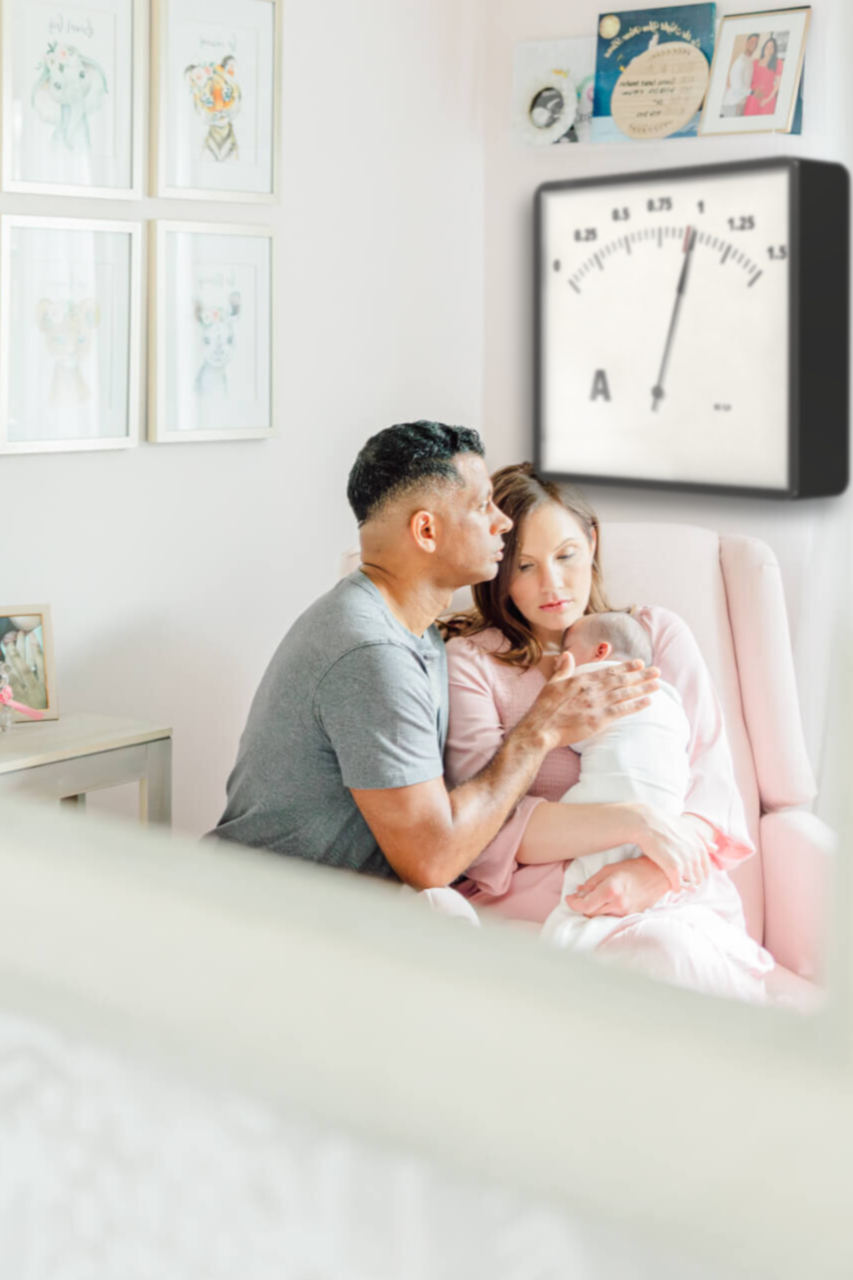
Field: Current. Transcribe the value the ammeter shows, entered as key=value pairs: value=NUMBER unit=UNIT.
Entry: value=1 unit=A
